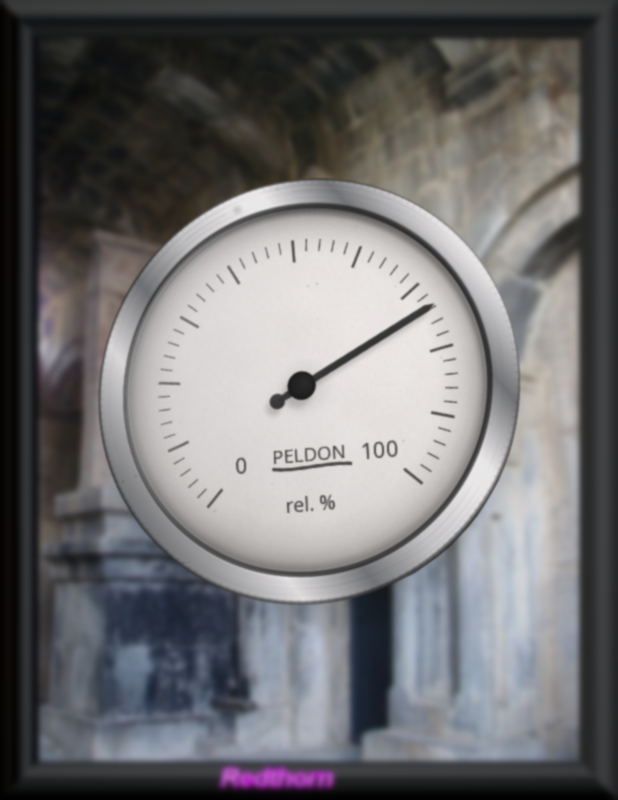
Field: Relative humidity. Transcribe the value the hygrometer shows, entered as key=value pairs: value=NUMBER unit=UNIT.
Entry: value=74 unit=%
